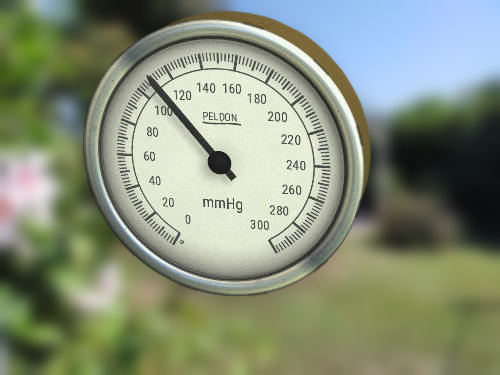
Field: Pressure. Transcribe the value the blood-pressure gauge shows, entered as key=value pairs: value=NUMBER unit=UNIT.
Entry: value=110 unit=mmHg
